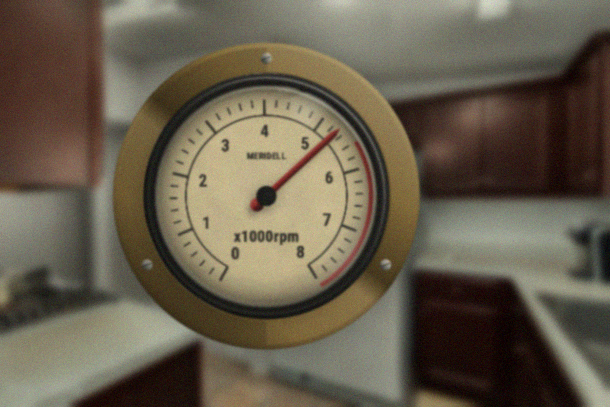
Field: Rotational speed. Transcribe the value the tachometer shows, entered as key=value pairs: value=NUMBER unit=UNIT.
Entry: value=5300 unit=rpm
